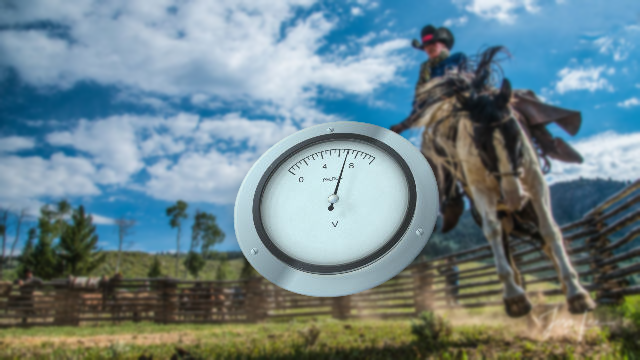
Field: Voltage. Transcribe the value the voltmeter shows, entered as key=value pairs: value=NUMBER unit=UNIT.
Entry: value=7 unit=V
